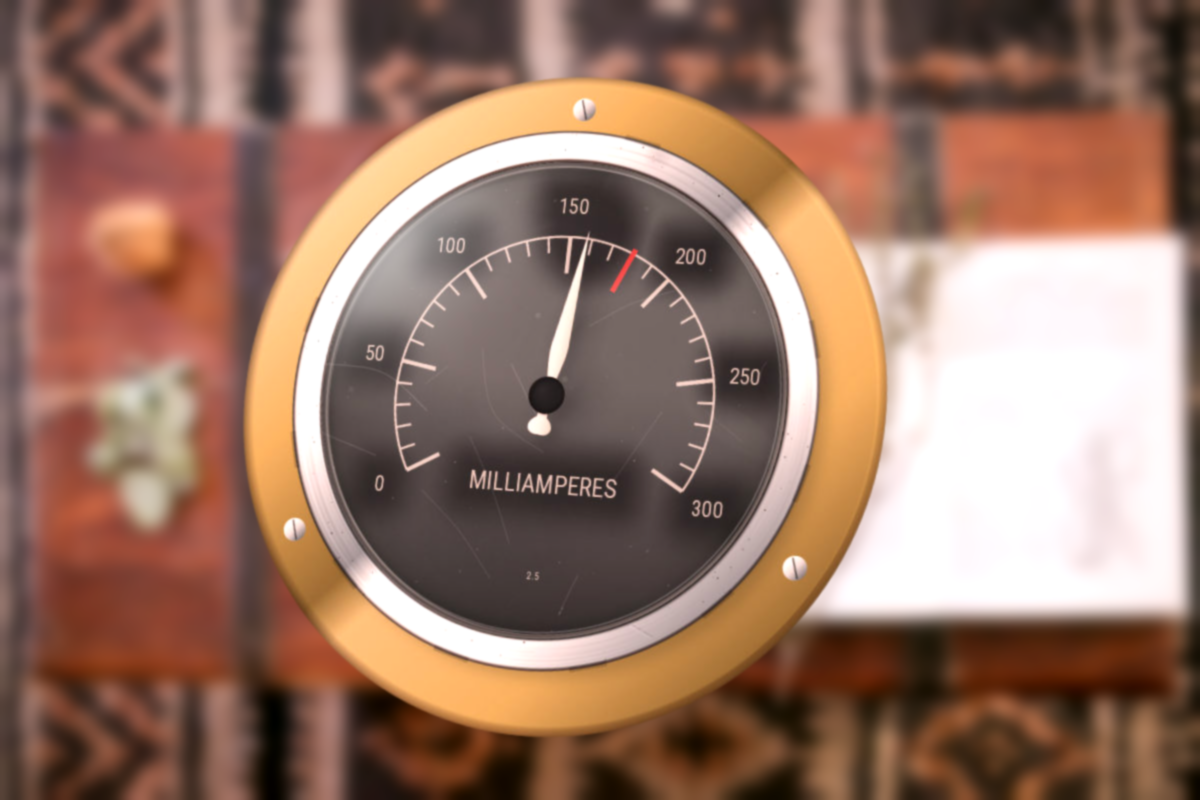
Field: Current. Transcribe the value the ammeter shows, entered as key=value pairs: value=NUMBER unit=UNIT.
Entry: value=160 unit=mA
